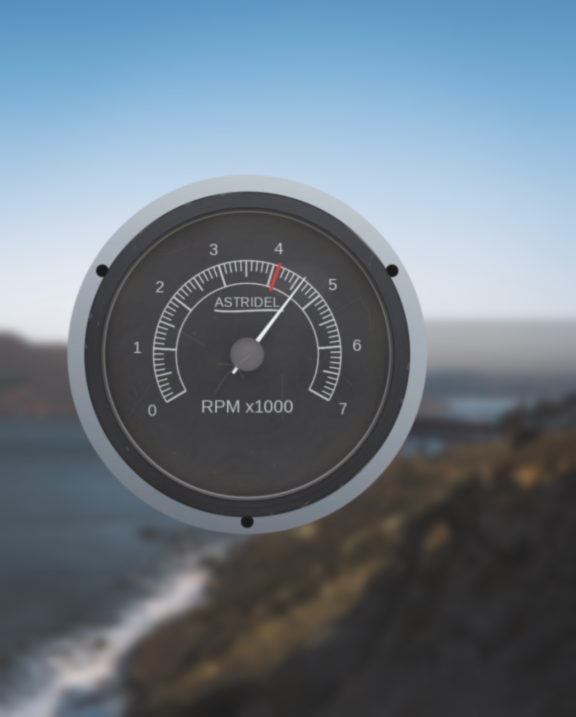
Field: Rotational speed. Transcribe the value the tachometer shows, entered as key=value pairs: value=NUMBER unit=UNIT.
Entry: value=4600 unit=rpm
